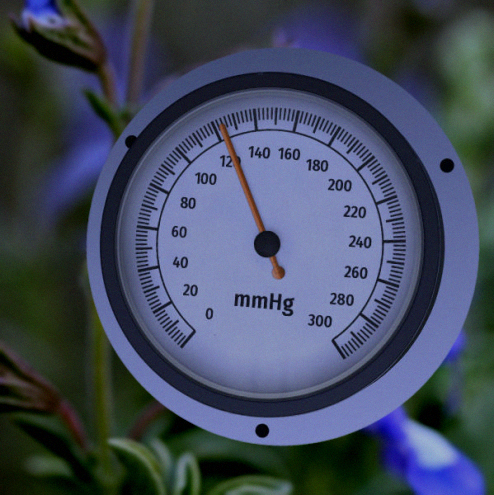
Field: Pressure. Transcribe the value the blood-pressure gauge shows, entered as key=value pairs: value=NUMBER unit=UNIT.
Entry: value=124 unit=mmHg
